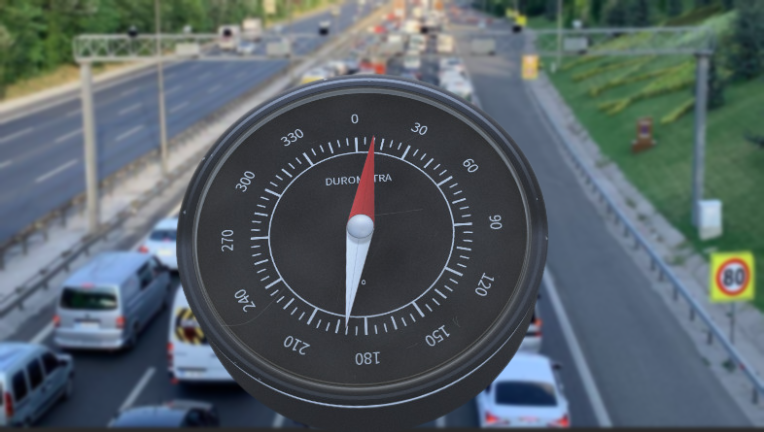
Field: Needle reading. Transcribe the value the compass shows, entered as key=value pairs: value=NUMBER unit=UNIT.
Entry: value=10 unit=°
